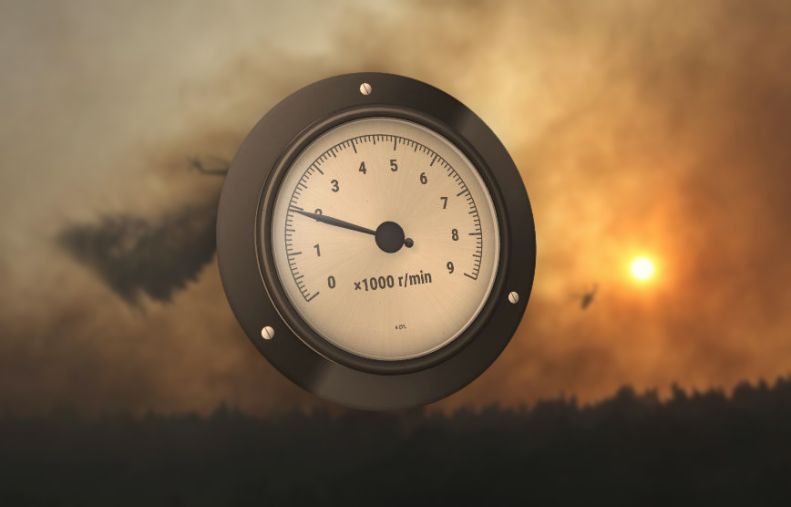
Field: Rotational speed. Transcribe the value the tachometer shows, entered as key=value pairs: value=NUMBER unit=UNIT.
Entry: value=1900 unit=rpm
